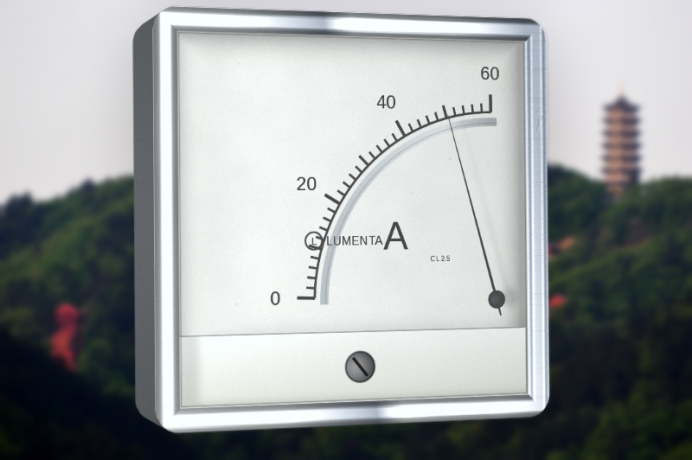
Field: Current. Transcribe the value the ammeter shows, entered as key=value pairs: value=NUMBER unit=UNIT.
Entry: value=50 unit=A
